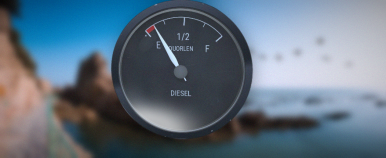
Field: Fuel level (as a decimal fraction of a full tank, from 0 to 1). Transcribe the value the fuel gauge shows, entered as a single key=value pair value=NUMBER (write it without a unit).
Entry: value=0.125
